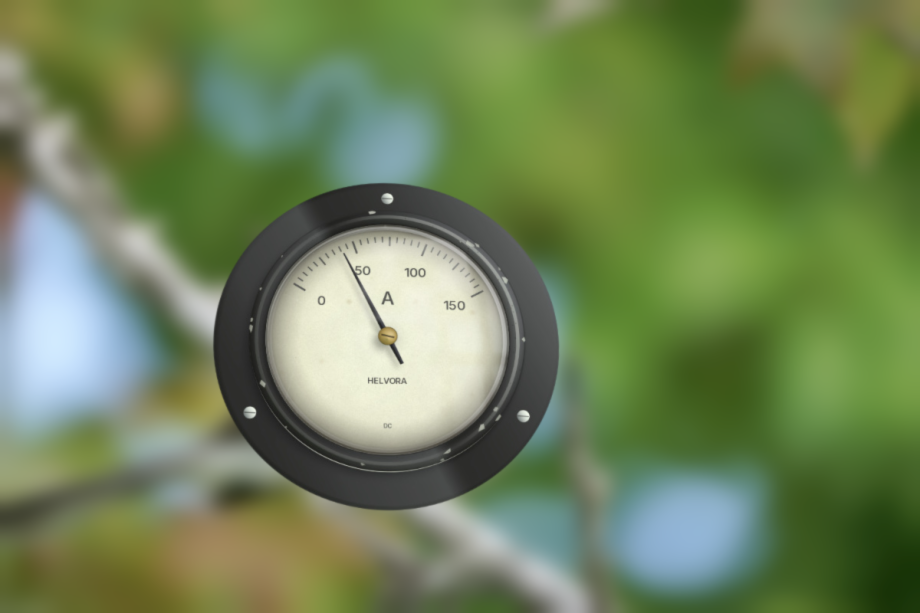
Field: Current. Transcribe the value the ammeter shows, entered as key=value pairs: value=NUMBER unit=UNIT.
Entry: value=40 unit=A
